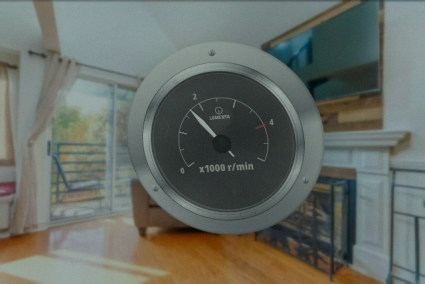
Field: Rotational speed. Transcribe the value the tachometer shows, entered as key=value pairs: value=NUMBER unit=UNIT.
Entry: value=1750 unit=rpm
